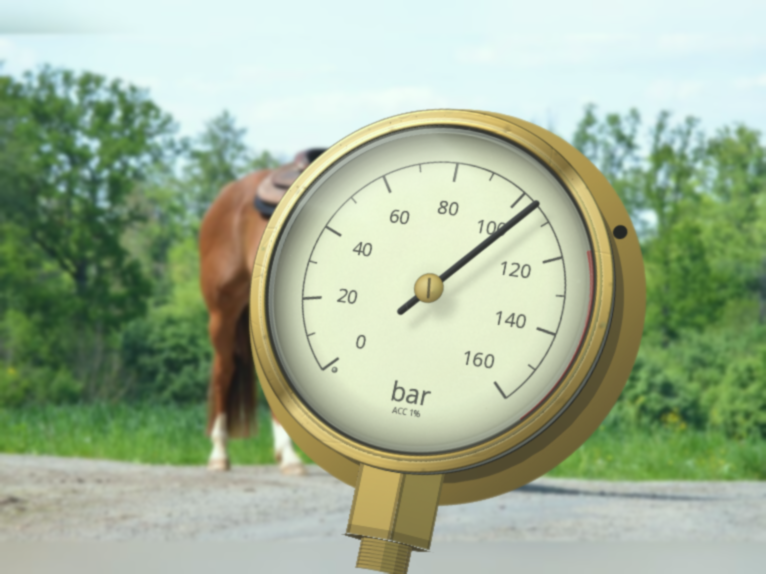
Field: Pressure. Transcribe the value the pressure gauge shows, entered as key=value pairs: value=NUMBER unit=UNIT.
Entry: value=105 unit=bar
